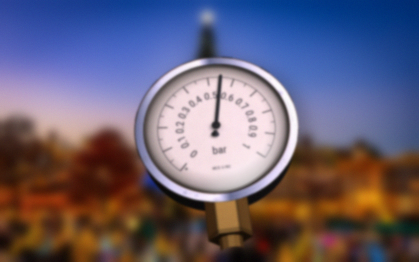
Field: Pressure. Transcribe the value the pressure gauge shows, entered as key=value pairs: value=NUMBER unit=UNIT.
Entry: value=0.55 unit=bar
